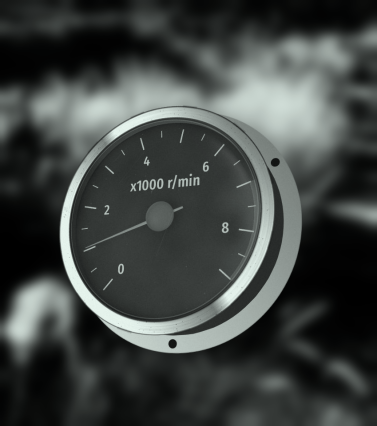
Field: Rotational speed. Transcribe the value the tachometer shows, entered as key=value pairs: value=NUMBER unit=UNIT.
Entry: value=1000 unit=rpm
